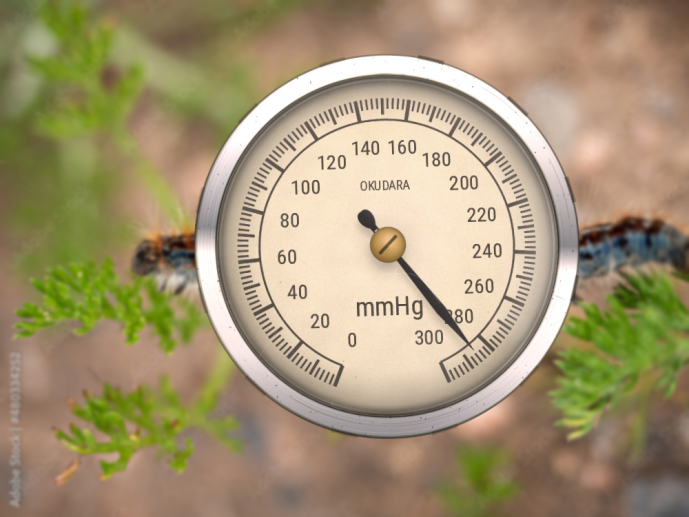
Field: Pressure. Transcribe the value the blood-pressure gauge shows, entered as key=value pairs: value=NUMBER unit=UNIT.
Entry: value=286 unit=mmHg
